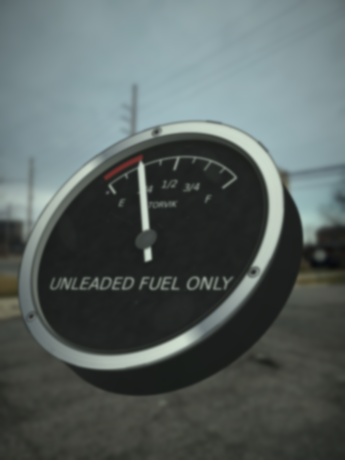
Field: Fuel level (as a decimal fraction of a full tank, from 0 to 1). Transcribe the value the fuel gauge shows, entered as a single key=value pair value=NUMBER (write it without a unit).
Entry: value=0.25
